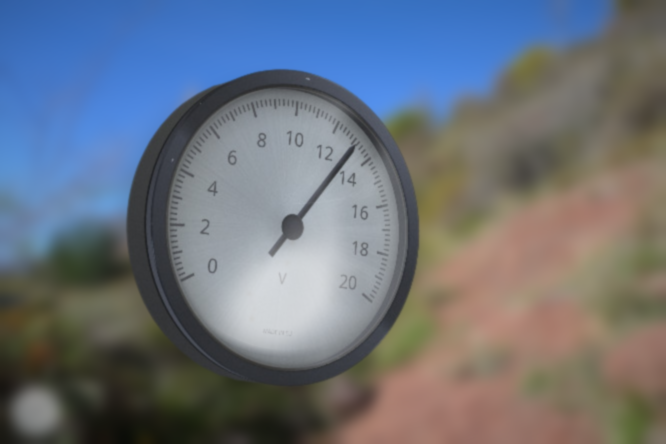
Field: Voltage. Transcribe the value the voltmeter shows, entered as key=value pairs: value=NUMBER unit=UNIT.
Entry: value=13 unit=V
